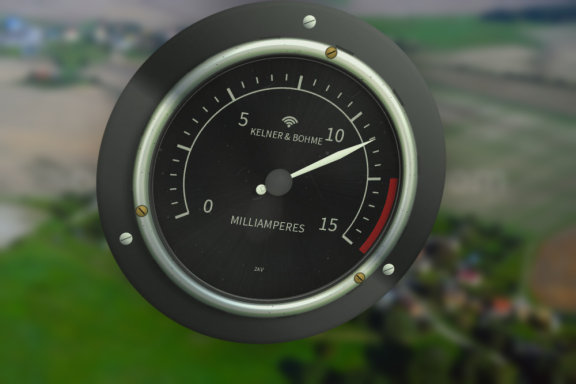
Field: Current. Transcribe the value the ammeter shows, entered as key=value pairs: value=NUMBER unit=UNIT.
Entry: value=11 unit=mA
